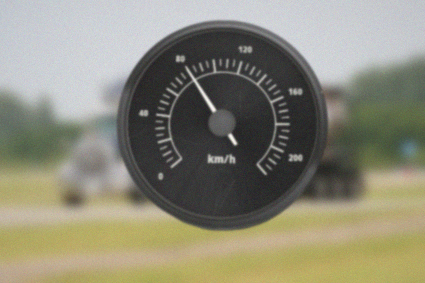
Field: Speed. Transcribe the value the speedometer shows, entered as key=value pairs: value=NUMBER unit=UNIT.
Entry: value=80 unit=km/h
